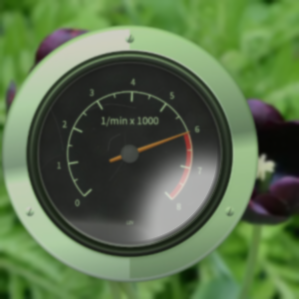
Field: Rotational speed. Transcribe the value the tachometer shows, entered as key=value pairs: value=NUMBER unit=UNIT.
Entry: value=6000 unit=rpm
